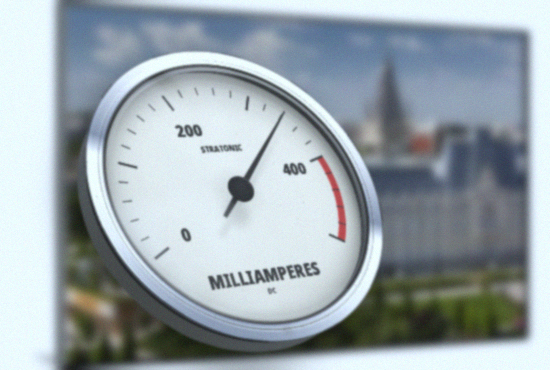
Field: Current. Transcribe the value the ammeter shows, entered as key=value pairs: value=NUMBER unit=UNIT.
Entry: value=340 unit=mA
